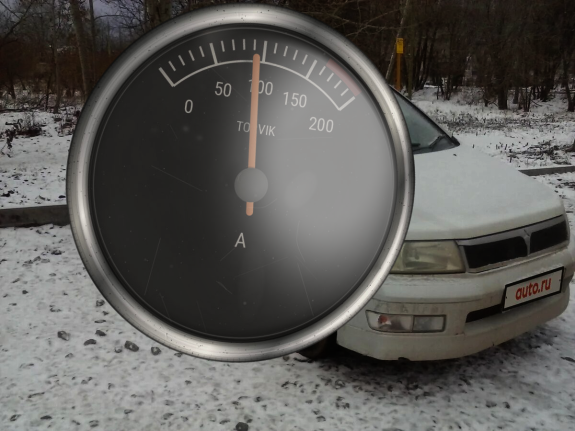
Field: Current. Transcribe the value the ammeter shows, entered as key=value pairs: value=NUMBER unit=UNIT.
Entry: value=90 unit=A
